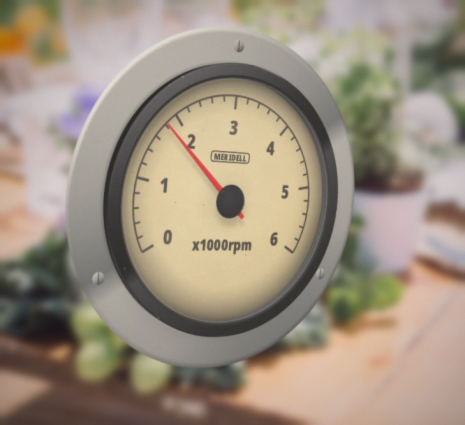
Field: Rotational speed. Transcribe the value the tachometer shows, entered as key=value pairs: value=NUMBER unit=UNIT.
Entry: value=1800 unit=rpm
